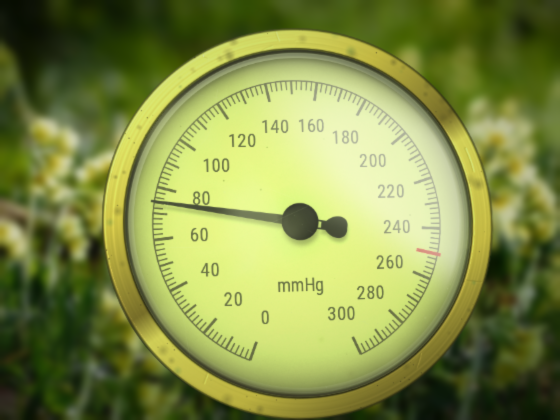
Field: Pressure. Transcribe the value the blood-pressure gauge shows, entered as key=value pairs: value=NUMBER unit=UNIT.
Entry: value=74 unit=mmHg
